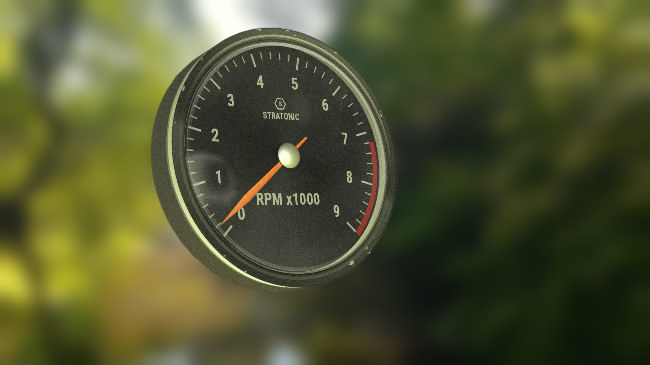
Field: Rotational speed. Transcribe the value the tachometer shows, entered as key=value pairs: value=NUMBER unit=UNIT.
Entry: value=200 unit=rpm
